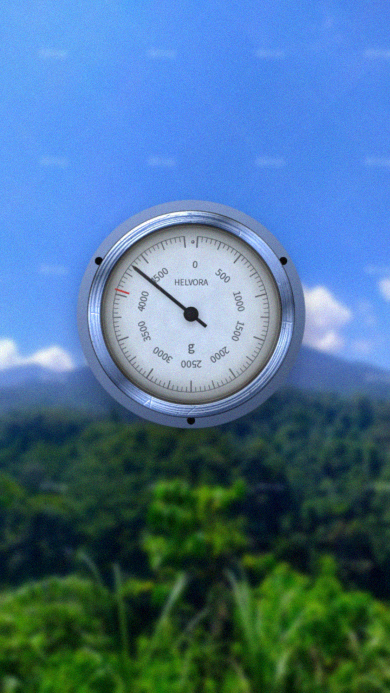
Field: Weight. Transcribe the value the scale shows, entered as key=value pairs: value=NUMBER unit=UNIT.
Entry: value=4350 unit=g
